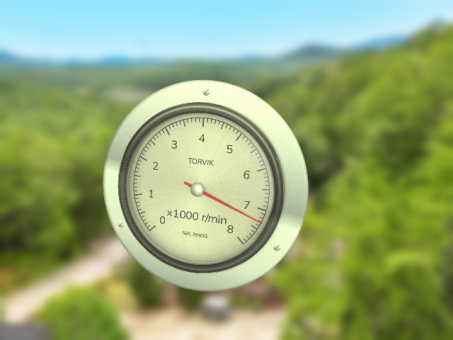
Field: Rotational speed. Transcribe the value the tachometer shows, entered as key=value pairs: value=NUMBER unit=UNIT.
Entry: value=7300 unit=rpm
